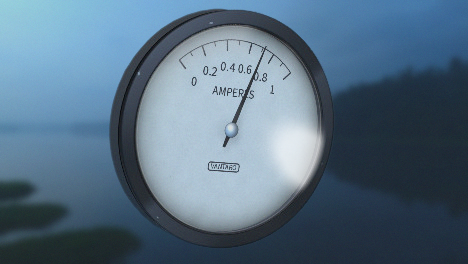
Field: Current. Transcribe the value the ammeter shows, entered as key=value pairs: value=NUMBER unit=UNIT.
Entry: value=0.7 unit=A
